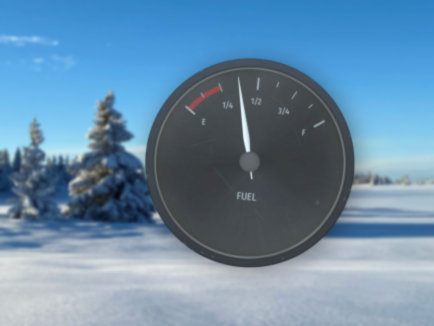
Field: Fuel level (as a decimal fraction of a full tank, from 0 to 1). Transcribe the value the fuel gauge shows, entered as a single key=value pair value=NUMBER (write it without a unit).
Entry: value=0.375
